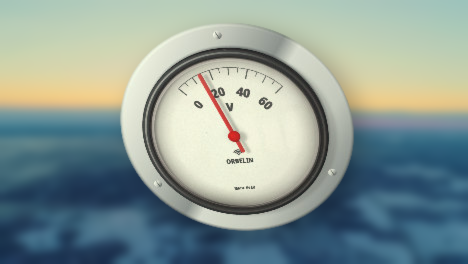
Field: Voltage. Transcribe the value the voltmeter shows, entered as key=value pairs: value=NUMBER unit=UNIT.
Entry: value=15 unit=V
